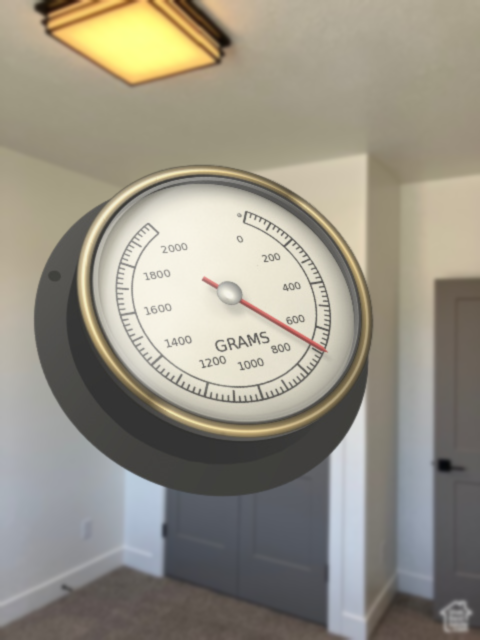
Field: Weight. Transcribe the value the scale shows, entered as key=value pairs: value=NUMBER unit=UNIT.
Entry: value=700 unit=g
